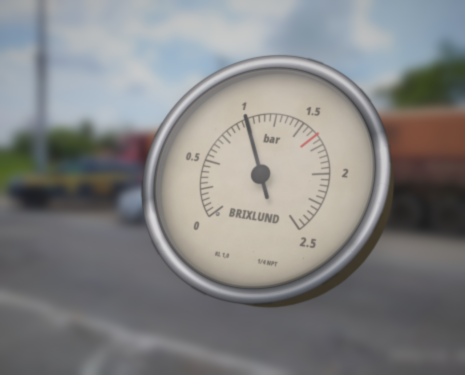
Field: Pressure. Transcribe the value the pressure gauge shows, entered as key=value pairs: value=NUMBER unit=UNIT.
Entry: value=1 unit=bar
